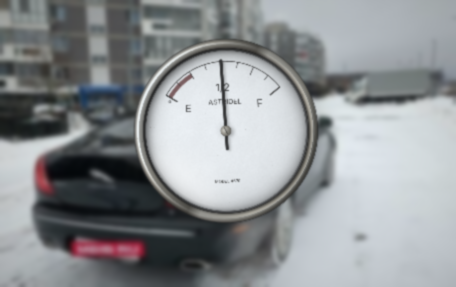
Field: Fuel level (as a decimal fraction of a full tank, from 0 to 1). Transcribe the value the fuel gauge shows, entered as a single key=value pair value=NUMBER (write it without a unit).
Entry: value=0.5
